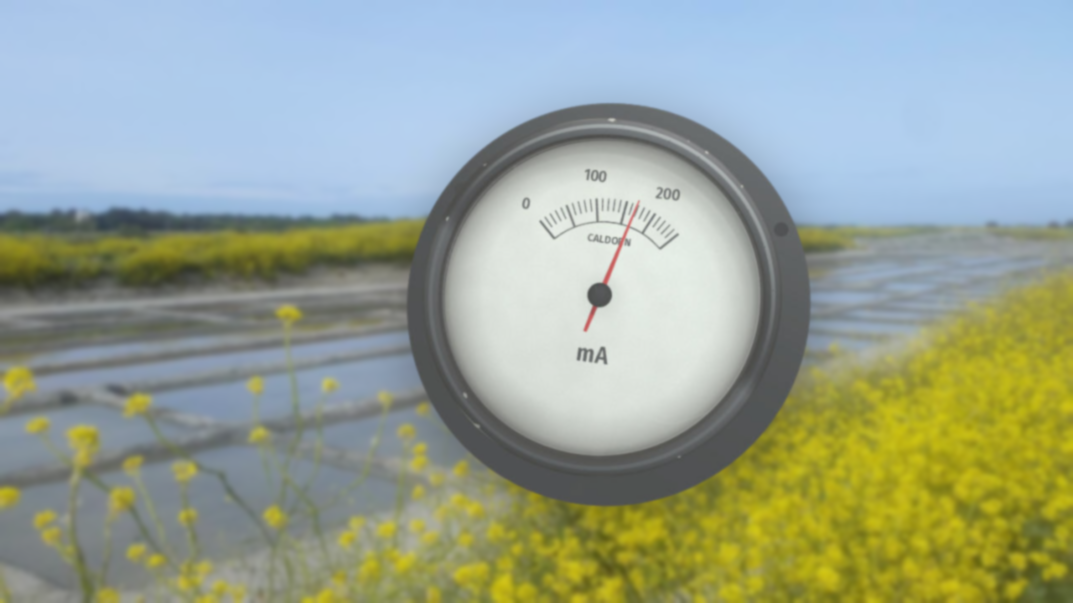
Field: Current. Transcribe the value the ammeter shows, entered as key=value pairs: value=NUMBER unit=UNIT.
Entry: value=170 unit=mA
